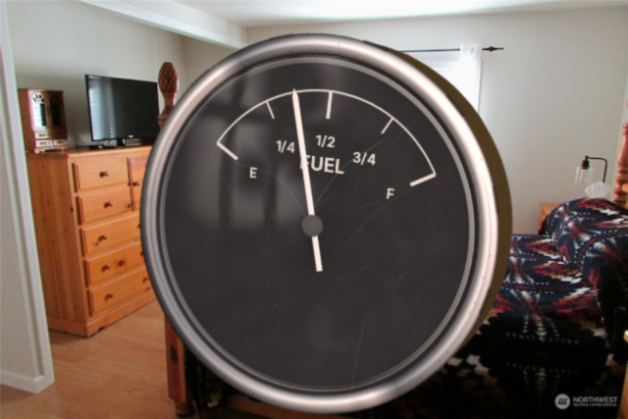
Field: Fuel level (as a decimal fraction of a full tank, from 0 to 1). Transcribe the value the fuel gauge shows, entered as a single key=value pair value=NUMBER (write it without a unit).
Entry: value=0.375
